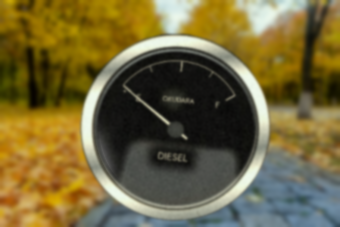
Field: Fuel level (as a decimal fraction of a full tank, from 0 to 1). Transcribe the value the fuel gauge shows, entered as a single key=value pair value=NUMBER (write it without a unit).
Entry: value=0
